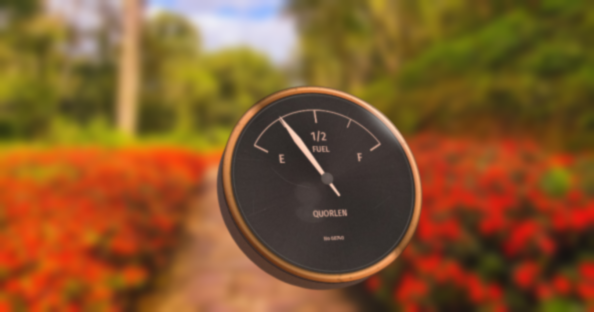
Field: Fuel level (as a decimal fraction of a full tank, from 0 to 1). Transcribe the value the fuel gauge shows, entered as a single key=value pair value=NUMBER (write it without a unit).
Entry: value=0.25
